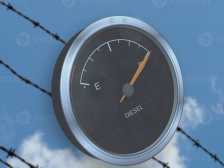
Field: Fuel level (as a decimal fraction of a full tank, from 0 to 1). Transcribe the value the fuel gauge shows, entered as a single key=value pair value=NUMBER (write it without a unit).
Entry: value=1
